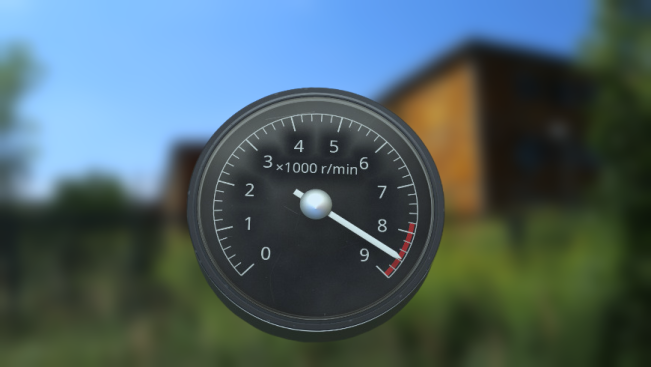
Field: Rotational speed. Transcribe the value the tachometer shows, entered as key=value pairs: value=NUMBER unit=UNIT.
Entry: value=8600 unit=rpm
